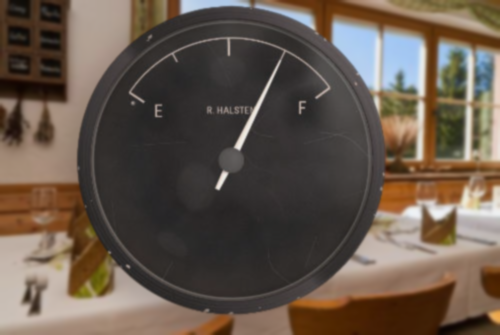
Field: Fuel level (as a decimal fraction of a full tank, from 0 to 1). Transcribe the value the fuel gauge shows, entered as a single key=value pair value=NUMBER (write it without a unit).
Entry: value=0.75
